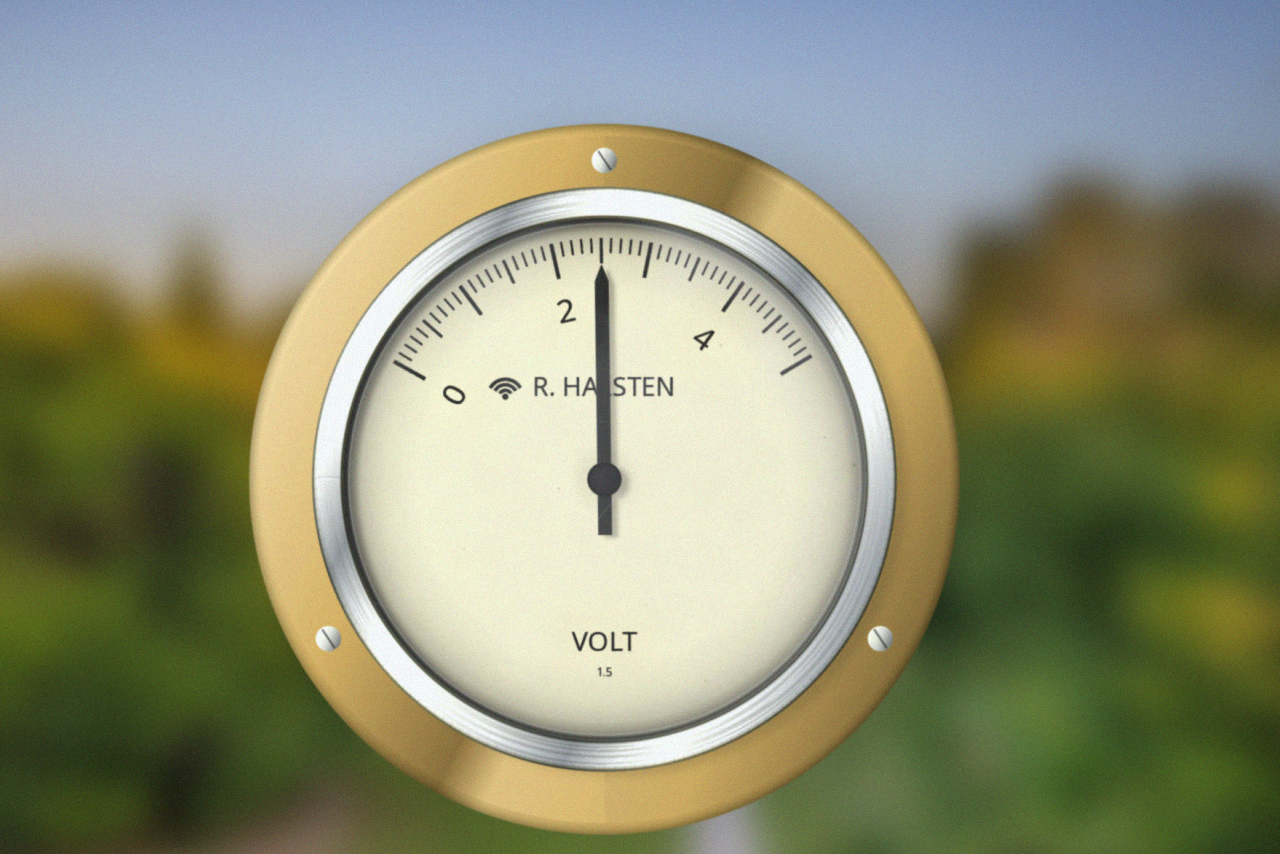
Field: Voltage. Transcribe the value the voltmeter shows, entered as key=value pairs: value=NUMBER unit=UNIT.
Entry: value=2.5 unit=V
